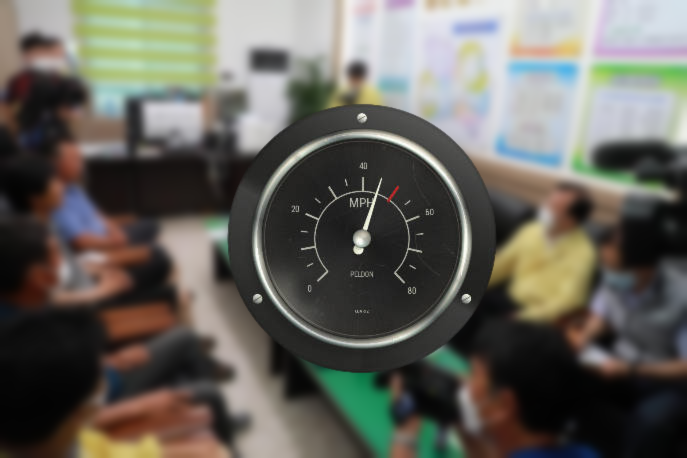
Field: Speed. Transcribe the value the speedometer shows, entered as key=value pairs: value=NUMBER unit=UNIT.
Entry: value=45 unit=mph
